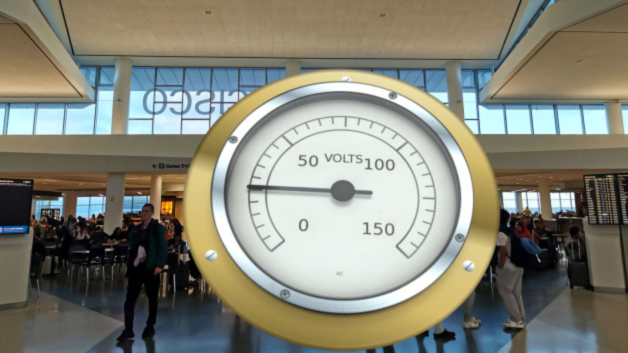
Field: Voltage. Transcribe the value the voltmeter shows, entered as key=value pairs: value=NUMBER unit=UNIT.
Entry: value=25 unit=V
